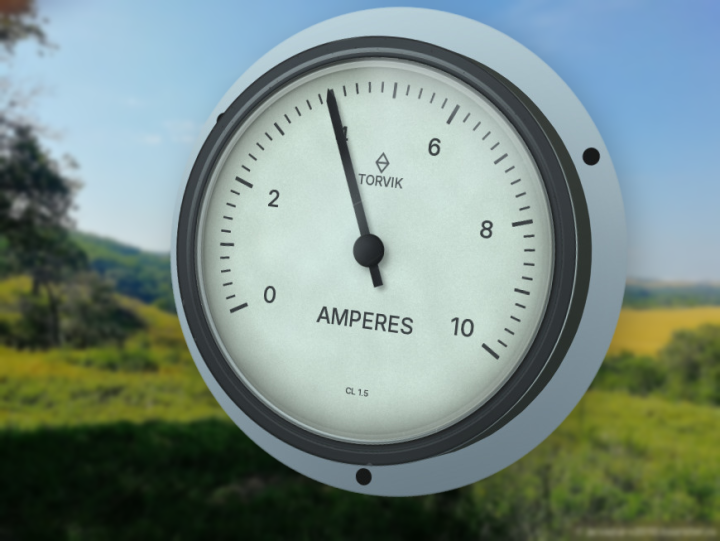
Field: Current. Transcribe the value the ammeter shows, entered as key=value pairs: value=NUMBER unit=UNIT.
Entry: value=4 unit=A
